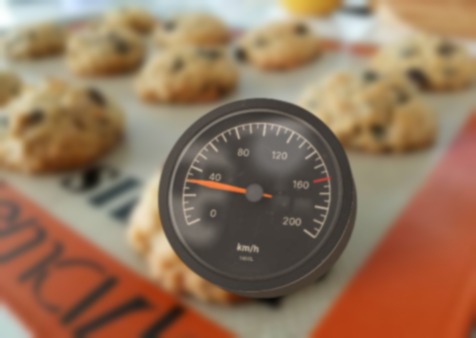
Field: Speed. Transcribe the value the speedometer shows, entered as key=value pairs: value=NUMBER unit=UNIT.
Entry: value=30 unit=km/h
